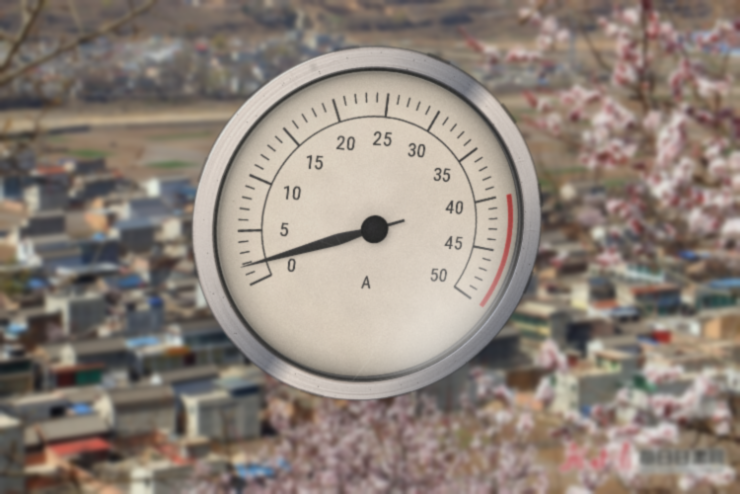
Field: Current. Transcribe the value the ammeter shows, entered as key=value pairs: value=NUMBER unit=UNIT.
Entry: value=2 unit=A
